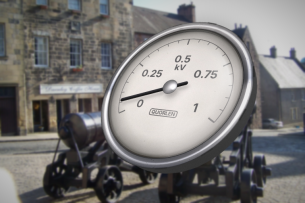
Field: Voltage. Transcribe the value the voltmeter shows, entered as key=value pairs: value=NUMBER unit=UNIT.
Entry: value=0.05 unit=kV
